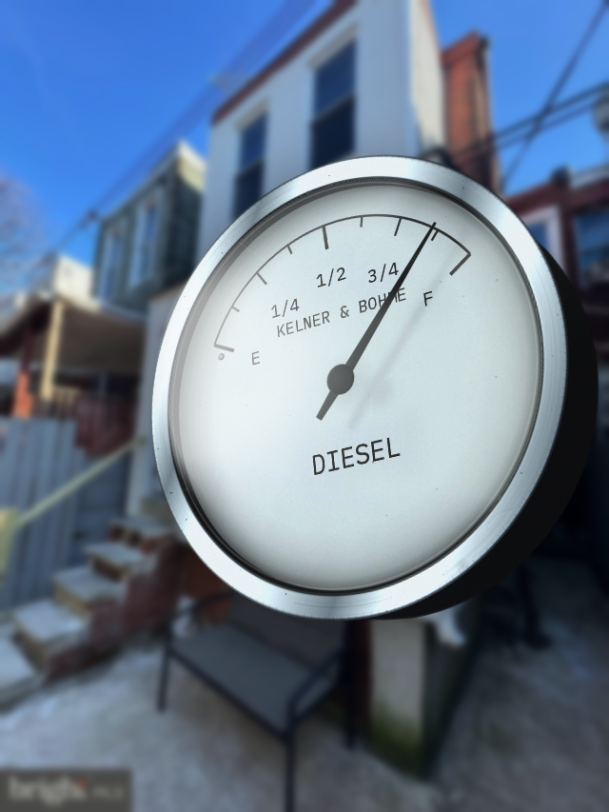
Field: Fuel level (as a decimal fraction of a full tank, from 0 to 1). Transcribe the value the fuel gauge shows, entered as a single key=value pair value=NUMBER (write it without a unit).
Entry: value=0.875
